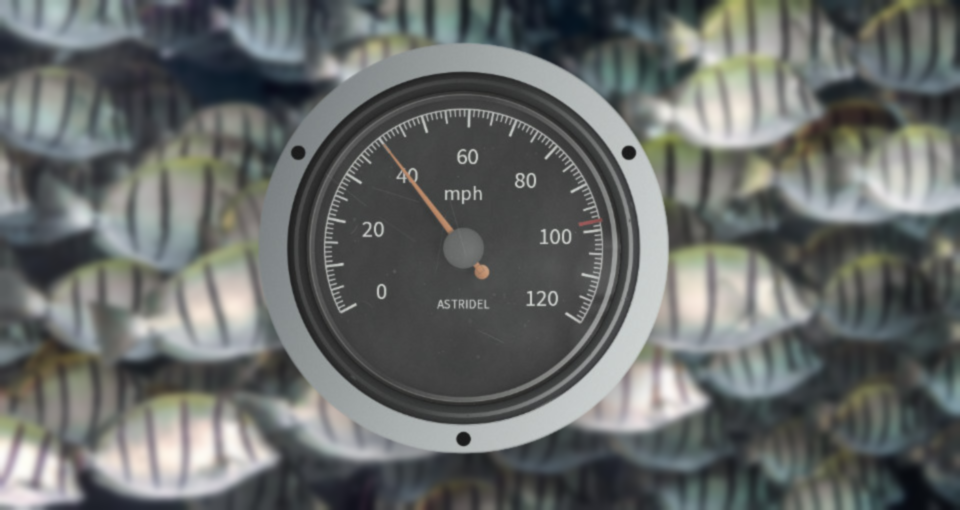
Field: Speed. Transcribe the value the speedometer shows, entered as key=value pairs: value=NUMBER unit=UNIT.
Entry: value=40 unit=mph
